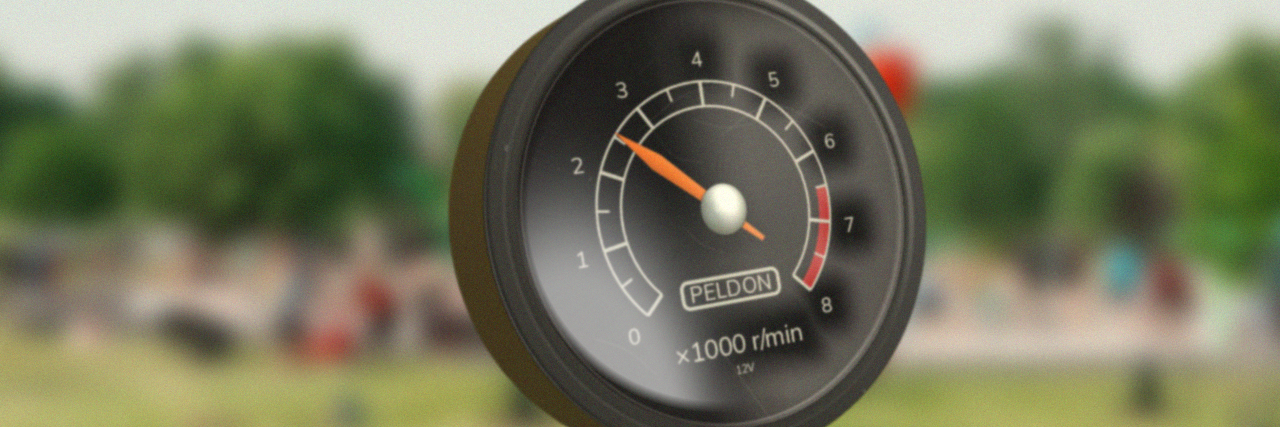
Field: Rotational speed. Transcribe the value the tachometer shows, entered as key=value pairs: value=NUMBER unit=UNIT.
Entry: value=2500 unit=rpm
